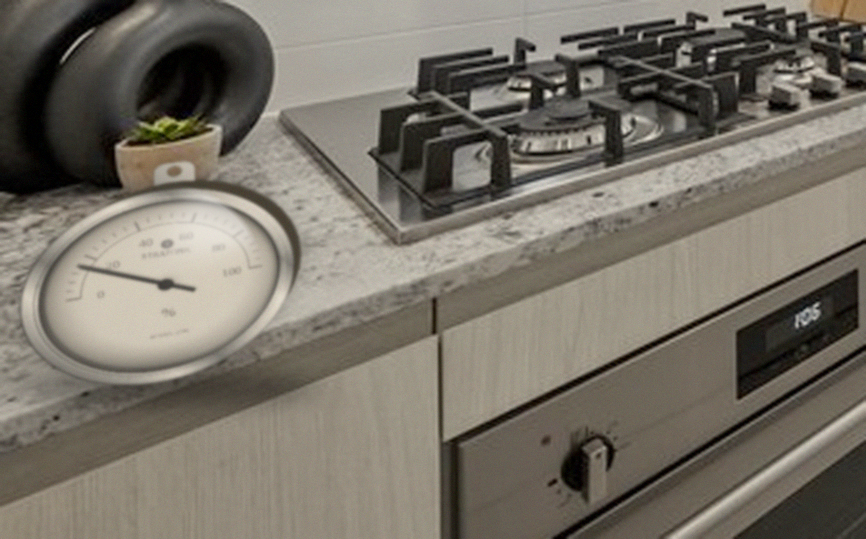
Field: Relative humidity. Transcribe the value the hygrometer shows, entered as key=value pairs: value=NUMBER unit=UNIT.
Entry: value=16 unit=%
